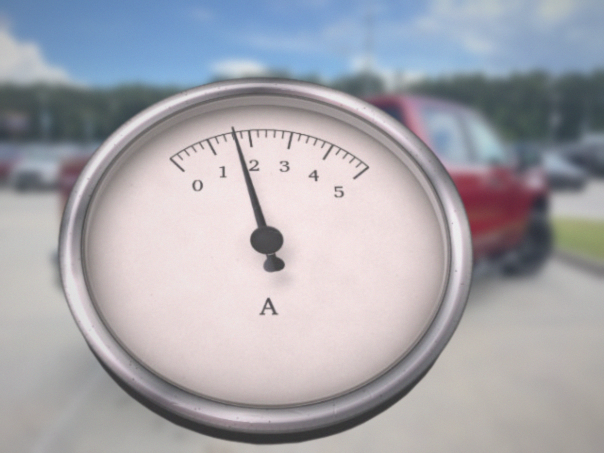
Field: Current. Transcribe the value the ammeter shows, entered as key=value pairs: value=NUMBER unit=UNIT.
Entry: value=1.6 unit=A
